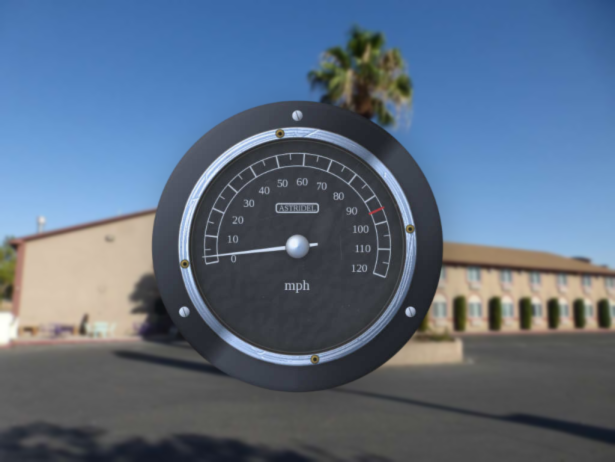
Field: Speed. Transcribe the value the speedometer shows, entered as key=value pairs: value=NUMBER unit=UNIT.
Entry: value=2.5 unit=mph
